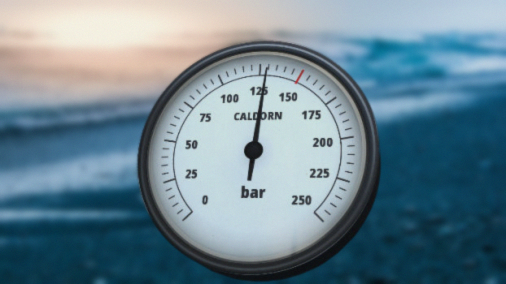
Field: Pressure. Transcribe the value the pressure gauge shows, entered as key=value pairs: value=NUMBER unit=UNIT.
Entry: value=130 unit=bar
